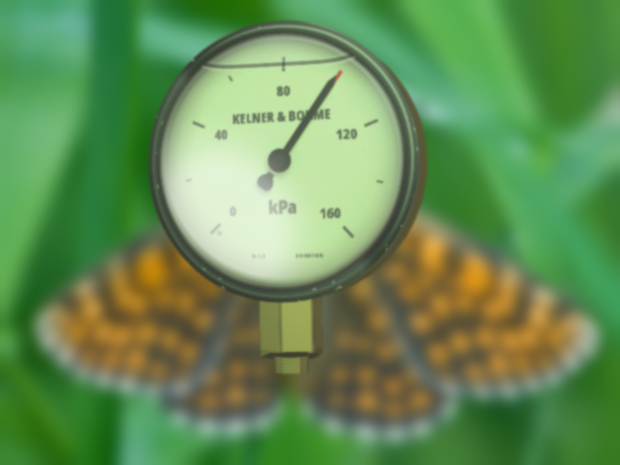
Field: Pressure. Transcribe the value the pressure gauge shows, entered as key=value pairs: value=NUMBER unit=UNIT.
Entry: value=100 unit=kPa
